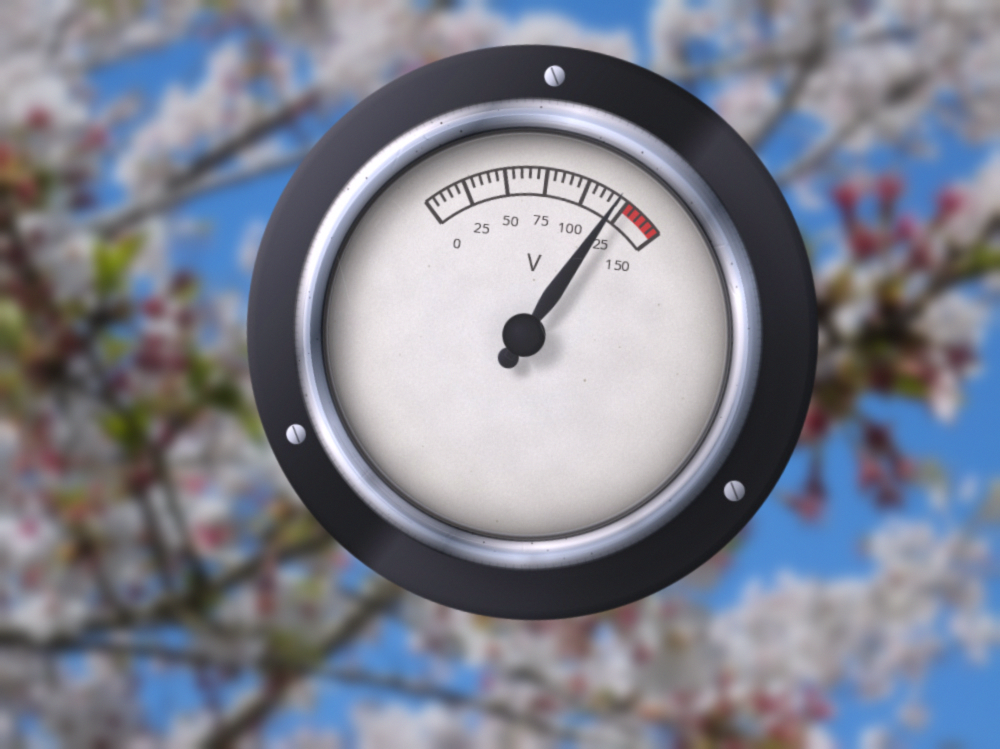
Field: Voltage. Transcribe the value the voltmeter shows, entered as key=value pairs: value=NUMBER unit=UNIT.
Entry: value=120 unit=V
